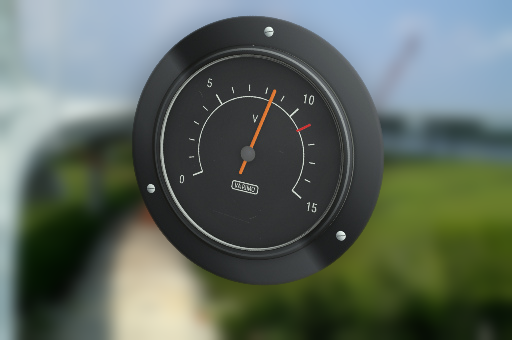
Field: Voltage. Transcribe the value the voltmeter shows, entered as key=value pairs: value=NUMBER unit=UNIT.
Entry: value=8.5 unit=V
